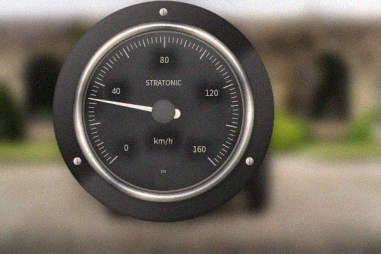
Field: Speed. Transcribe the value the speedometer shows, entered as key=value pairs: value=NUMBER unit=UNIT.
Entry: value=32 unit=km/h
